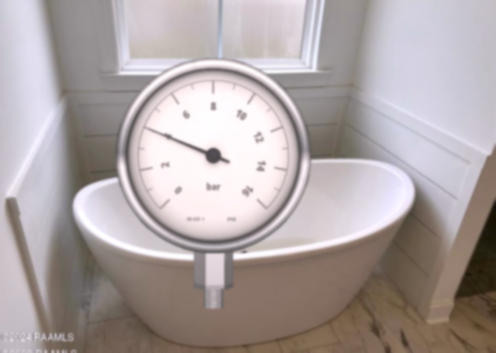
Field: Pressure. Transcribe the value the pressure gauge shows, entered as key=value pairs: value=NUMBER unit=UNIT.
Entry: value=4 unit=bar
